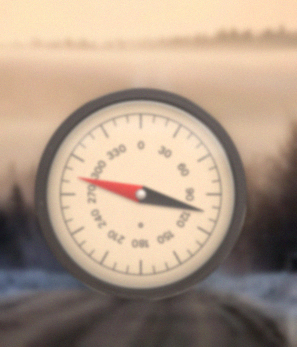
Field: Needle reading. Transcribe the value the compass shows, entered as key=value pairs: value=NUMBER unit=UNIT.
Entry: value=285 unit=°
